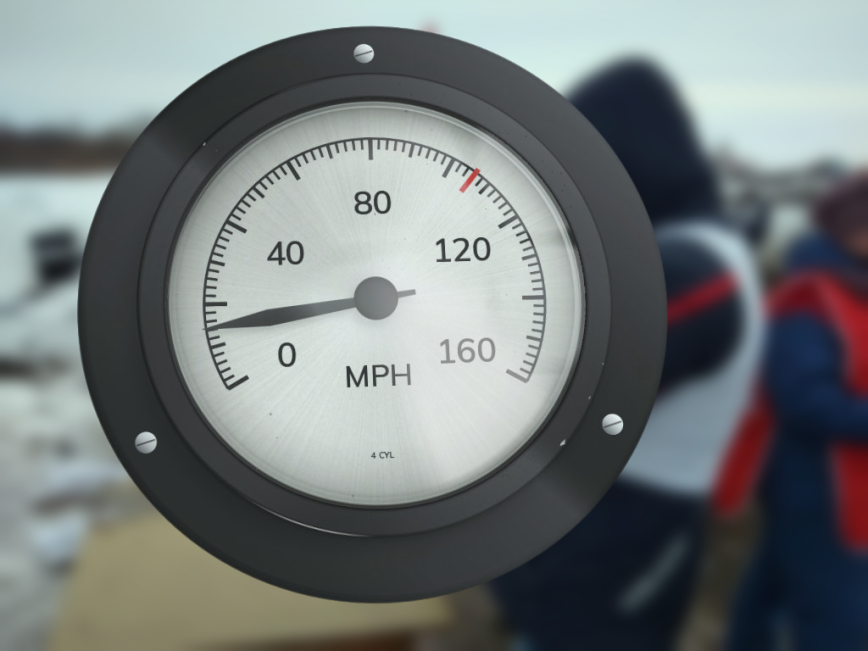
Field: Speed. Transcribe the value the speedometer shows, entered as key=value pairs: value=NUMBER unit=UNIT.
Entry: value=14 unit=mph
